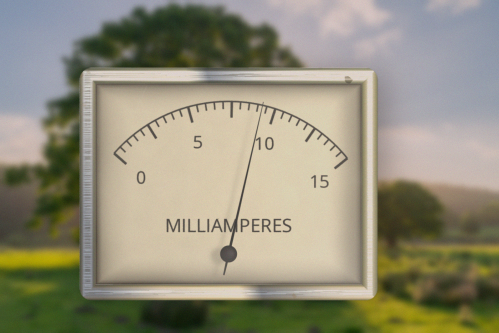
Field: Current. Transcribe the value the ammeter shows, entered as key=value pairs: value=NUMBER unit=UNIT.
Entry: value=9.25 unit=mA
